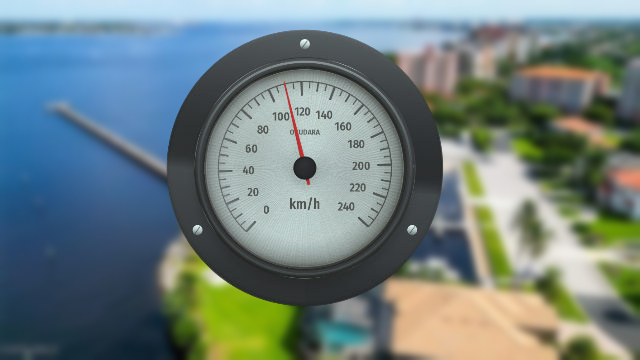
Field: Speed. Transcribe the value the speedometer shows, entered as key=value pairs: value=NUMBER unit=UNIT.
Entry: value=110 unit=km/h
